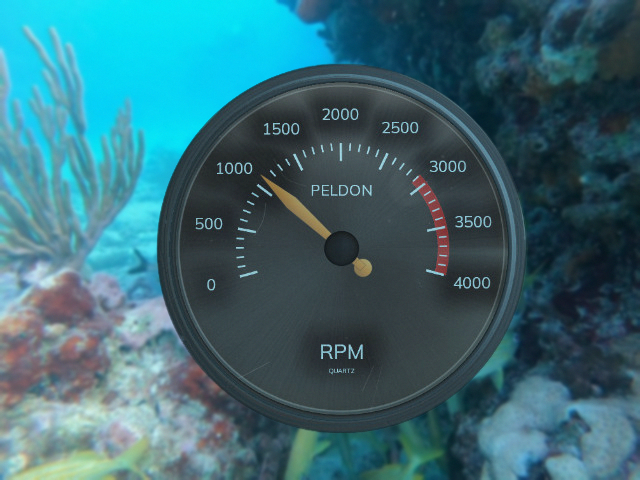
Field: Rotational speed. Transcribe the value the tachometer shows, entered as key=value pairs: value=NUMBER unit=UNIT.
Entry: value=1100 unit=rpm
